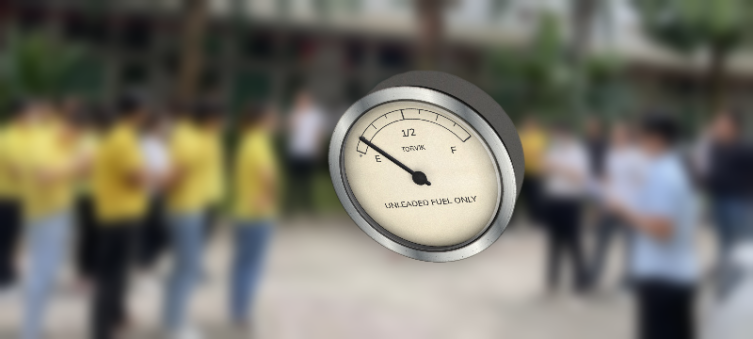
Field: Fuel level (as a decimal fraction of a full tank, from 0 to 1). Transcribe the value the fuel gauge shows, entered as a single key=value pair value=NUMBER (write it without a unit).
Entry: value=0.125
